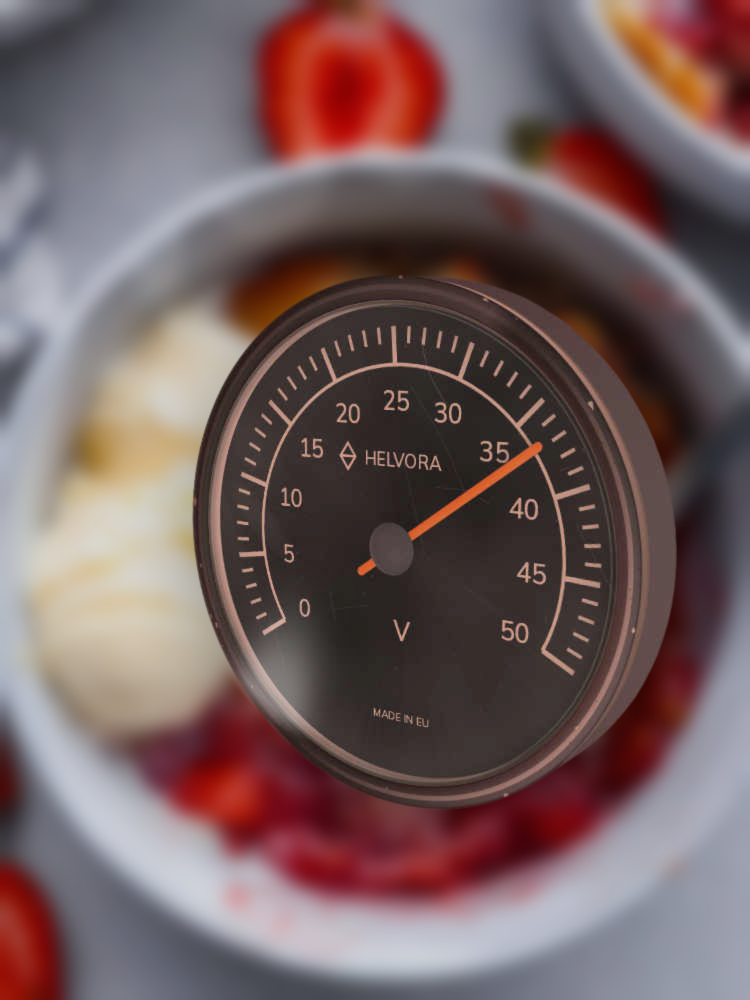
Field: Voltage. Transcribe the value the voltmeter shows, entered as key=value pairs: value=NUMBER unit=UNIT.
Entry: value=37 unit=V
